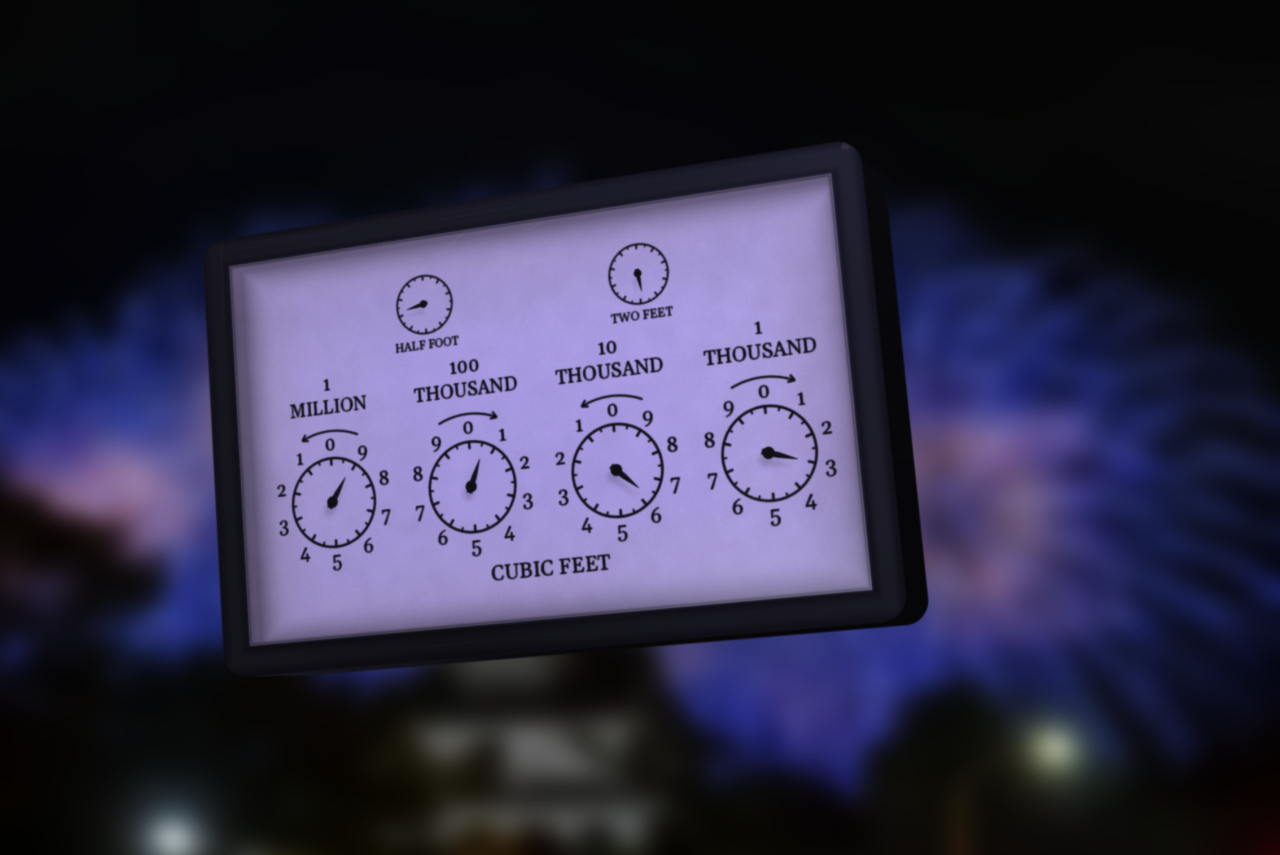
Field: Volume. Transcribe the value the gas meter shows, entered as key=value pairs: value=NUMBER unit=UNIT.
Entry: value=906300 unit=ft³
